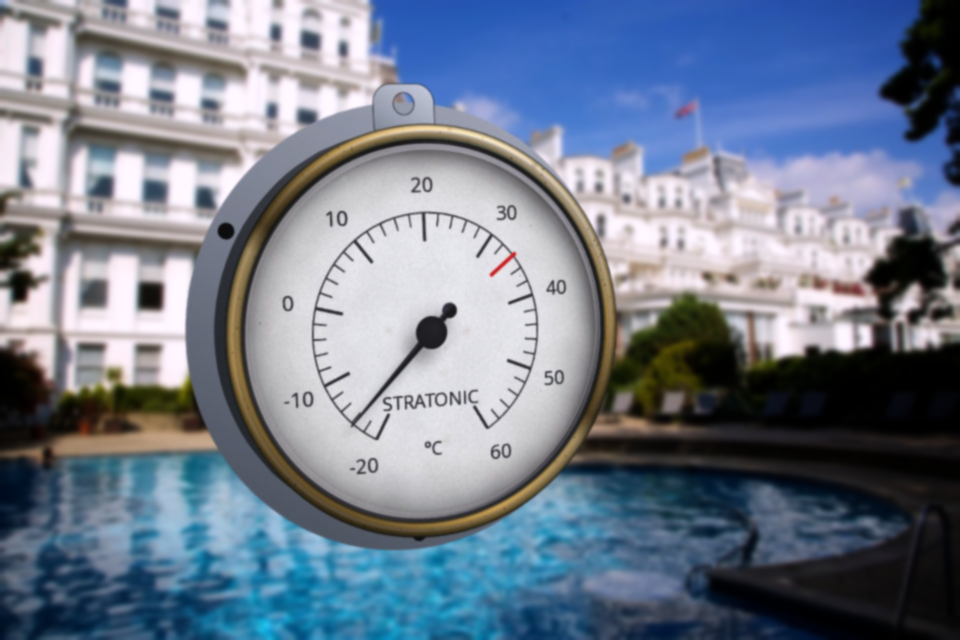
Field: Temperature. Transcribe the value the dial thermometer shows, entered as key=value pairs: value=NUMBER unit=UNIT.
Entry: value=-16 unit=°C
